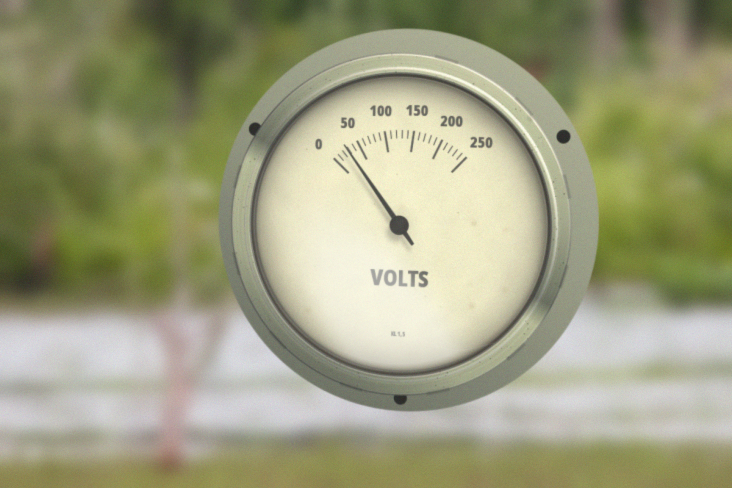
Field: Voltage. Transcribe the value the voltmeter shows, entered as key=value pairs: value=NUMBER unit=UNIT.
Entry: value=30 unit=V
